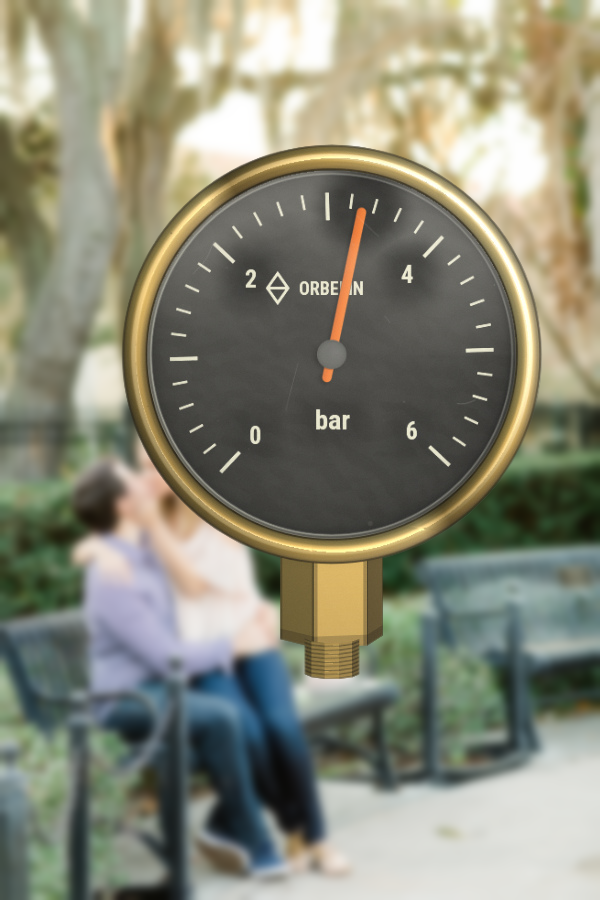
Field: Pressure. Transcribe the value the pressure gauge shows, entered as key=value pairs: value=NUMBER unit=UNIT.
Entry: value=3.3 unit=bar
